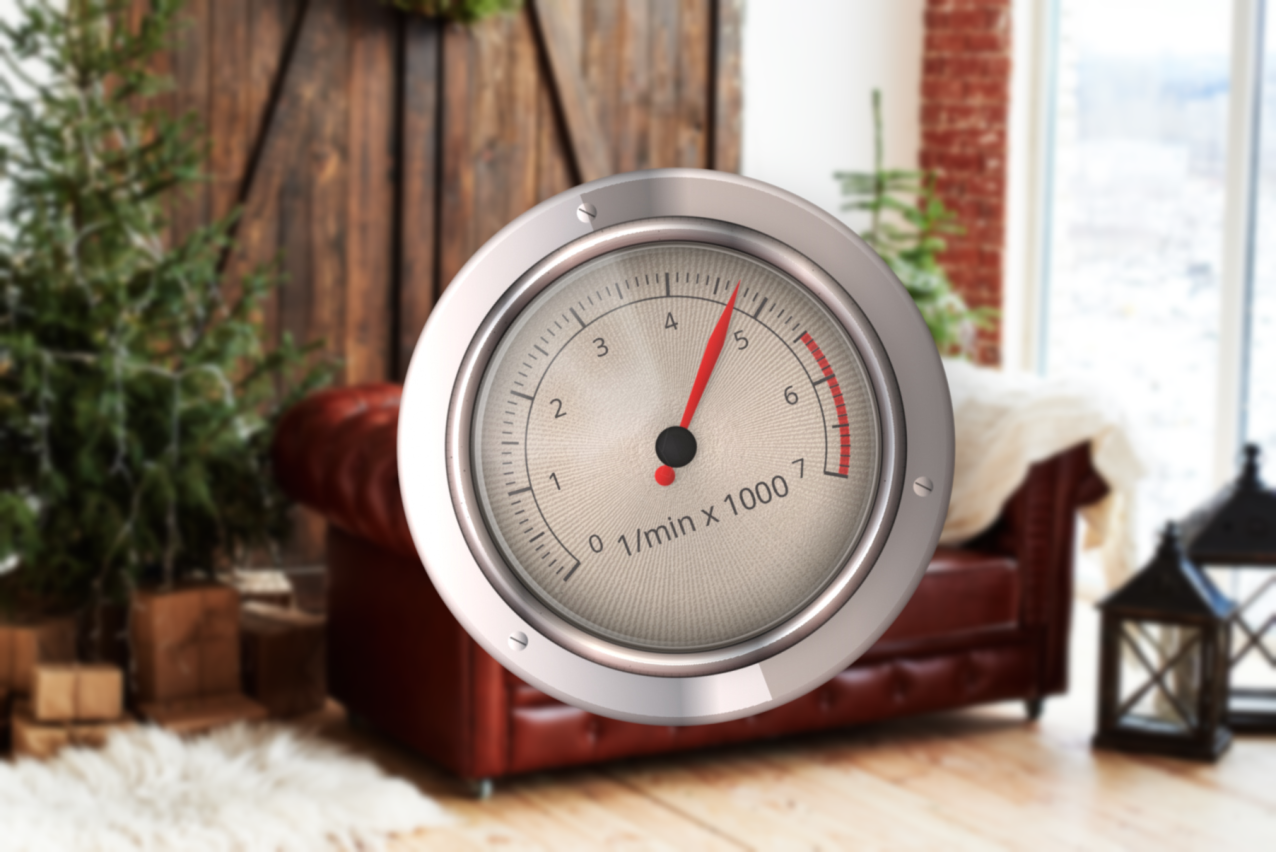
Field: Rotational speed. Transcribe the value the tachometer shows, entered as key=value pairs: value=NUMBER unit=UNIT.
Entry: value=4700 unit=rpm
